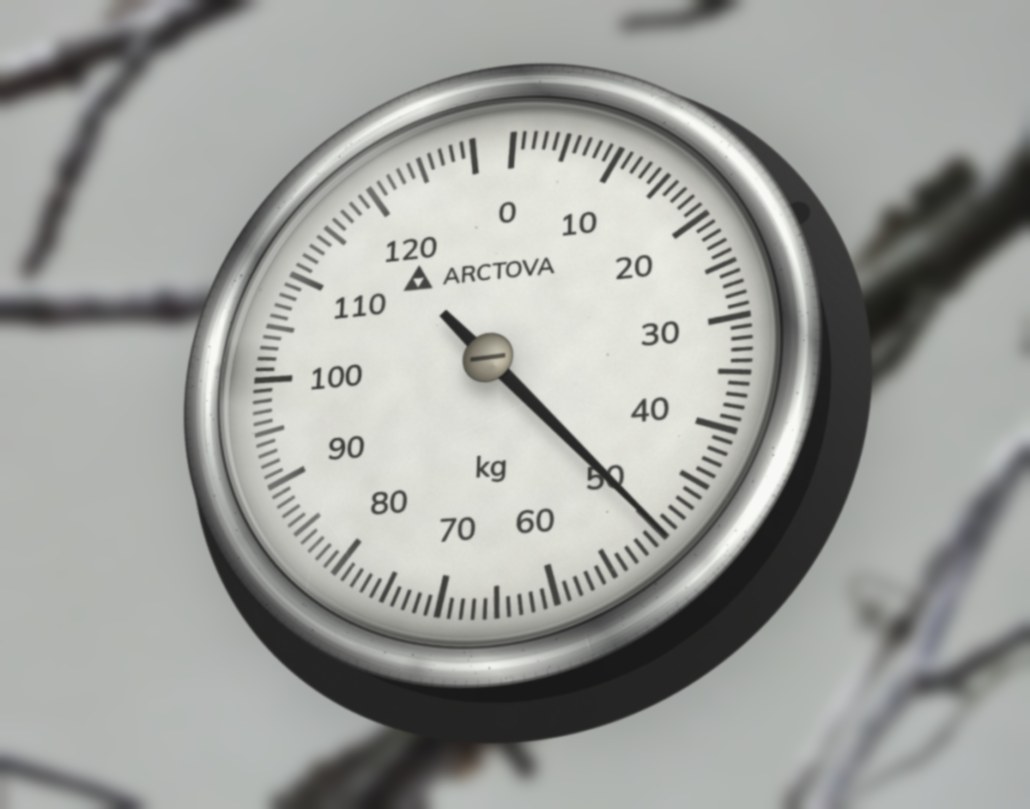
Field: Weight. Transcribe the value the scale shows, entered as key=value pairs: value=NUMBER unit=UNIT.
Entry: value=50 unit=kg
